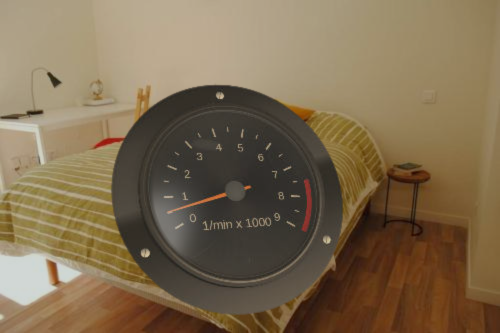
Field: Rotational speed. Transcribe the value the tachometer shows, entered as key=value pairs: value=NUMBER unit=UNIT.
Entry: value=500 unit=rpm
